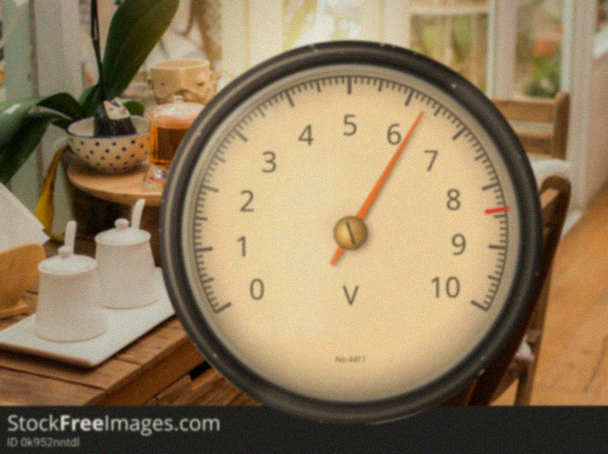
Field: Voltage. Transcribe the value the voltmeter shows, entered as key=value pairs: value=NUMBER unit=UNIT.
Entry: value=6.3 unit=V
